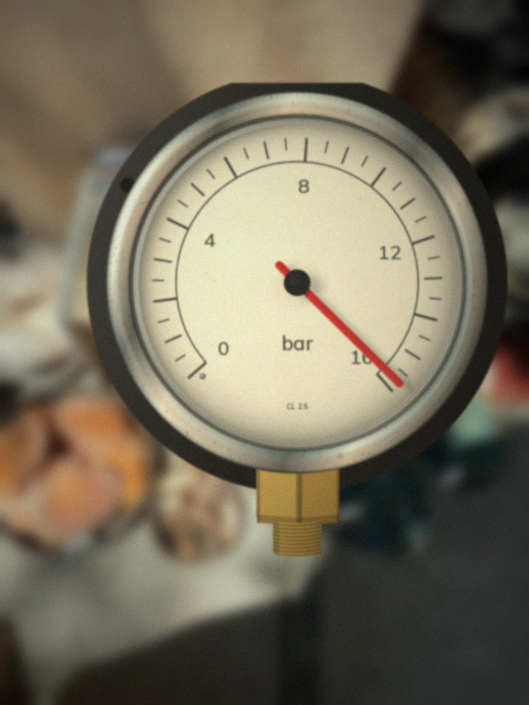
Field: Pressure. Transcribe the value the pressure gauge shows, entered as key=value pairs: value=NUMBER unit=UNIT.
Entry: value=15.75 unit=bar
